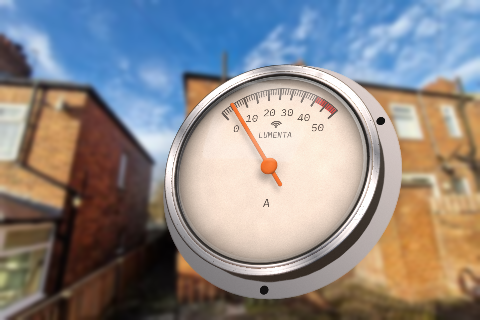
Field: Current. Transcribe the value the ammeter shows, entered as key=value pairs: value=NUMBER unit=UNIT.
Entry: value=5 unit=A
